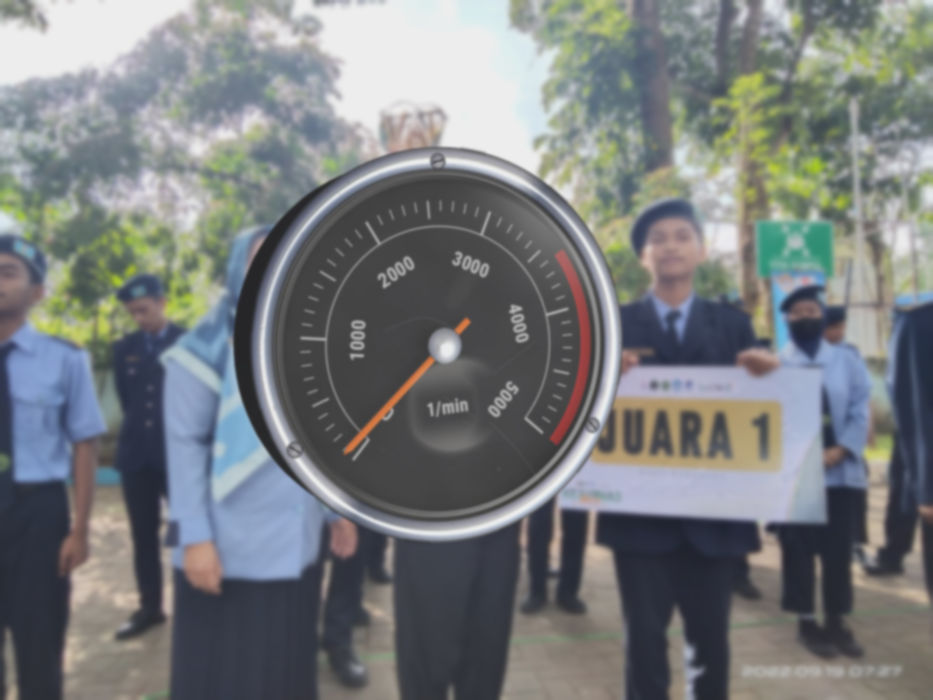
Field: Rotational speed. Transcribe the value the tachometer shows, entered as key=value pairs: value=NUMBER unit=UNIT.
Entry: value=100 unit=rpm
